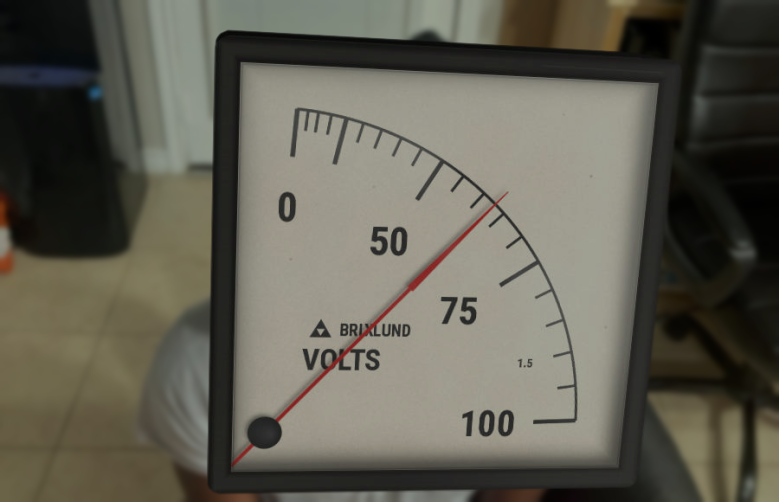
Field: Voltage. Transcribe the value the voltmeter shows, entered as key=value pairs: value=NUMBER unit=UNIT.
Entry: value=62.5 unit=V
